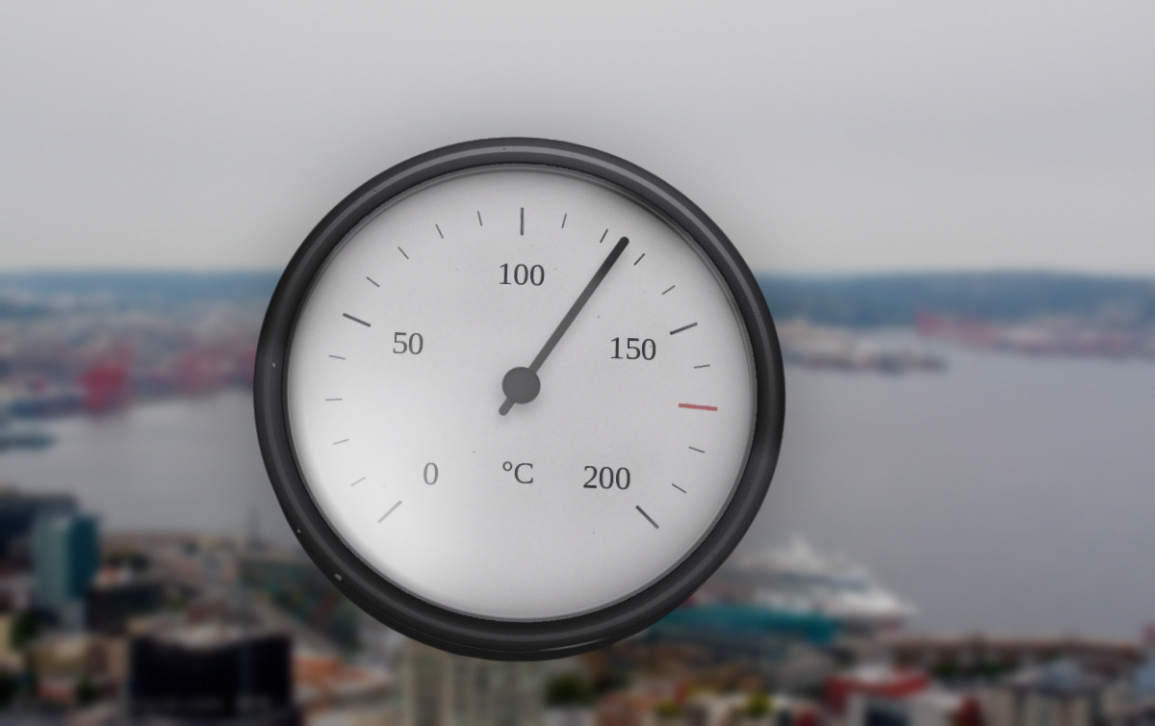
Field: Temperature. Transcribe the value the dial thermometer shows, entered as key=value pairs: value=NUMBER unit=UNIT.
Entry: value=125 unit=°C
